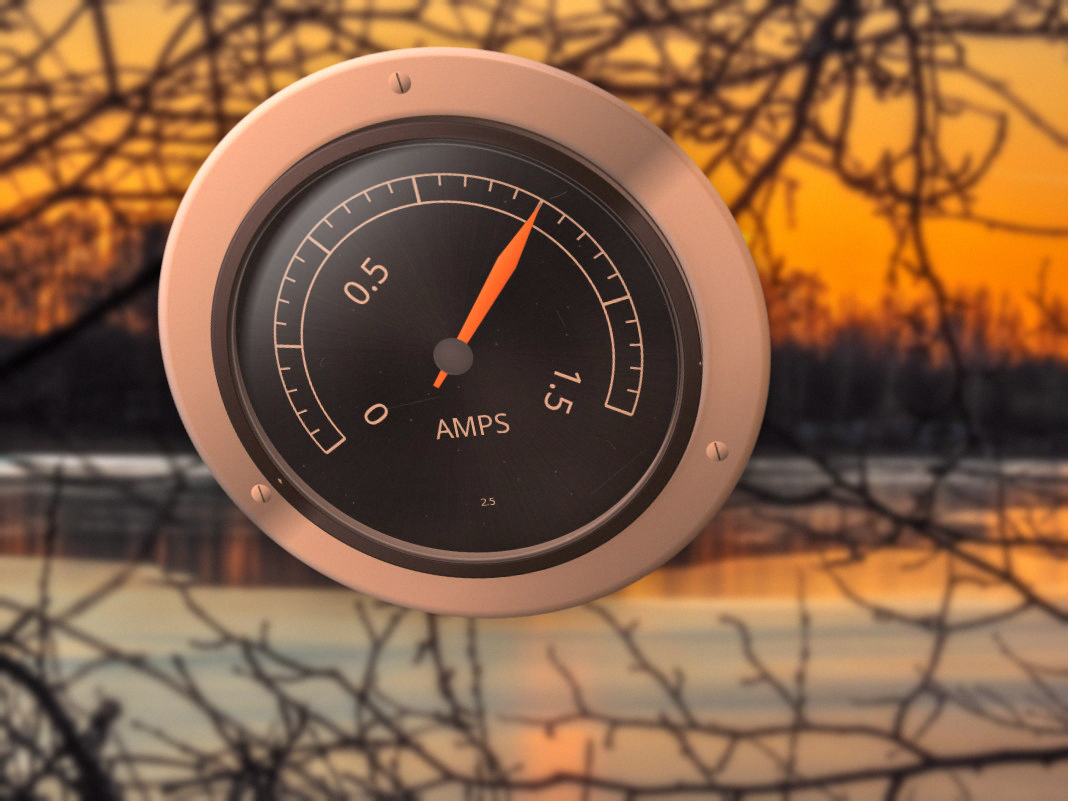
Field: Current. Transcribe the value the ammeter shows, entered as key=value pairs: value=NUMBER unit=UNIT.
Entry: value=1 unit=A
